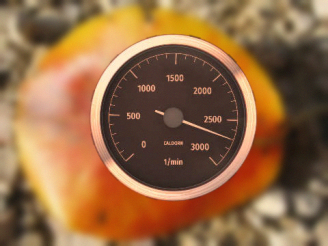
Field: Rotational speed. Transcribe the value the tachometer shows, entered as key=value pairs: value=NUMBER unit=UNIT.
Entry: value=2700 unit=rpm
